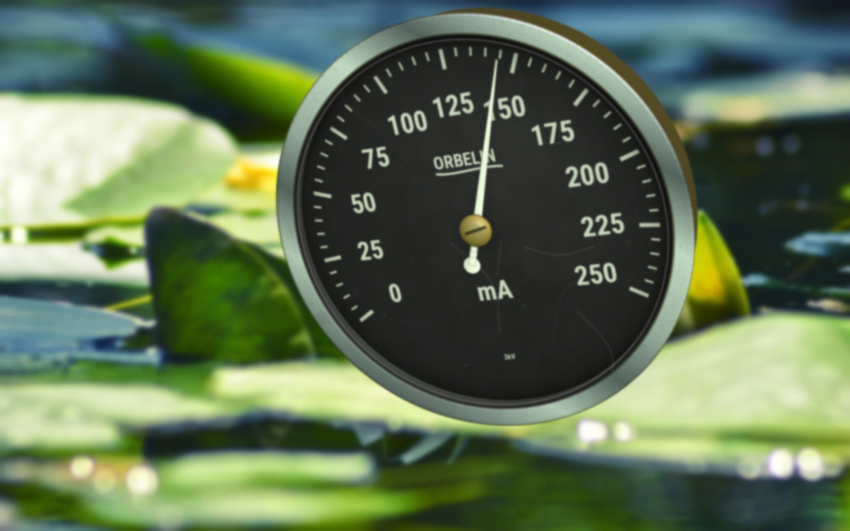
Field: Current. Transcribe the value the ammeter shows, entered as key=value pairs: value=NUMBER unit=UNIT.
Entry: value=145 unit=mA
